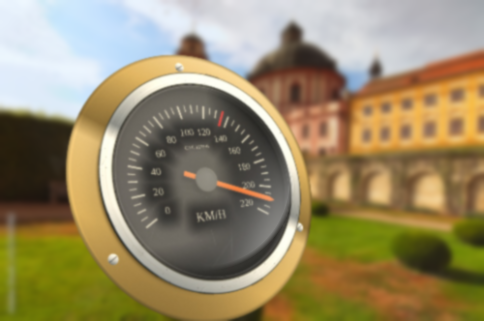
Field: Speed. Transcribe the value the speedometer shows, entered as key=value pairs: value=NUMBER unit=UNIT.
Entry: value=210 unit=km/h
